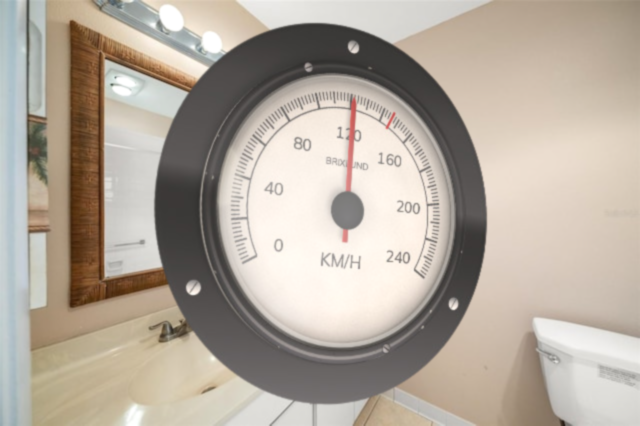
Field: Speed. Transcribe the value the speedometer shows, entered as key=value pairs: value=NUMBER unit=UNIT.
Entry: value=120 unit=km/h
